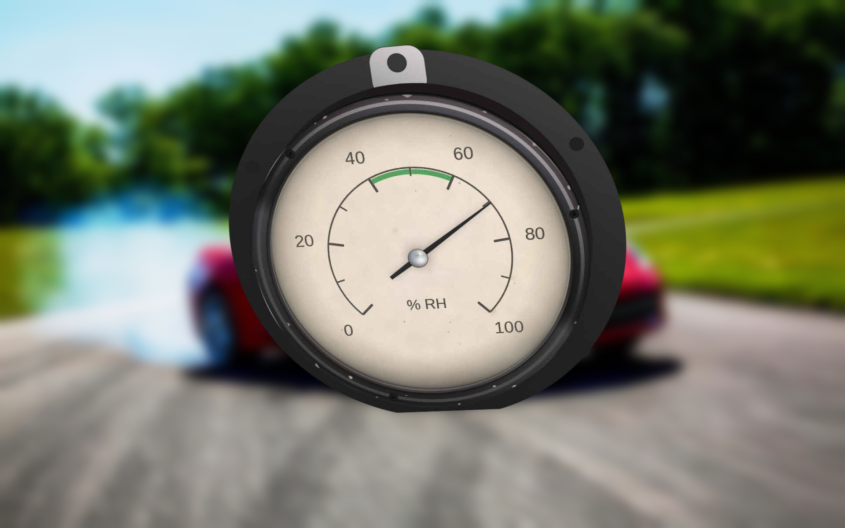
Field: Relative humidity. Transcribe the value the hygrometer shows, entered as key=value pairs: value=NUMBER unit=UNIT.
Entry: value=70 unit=%
